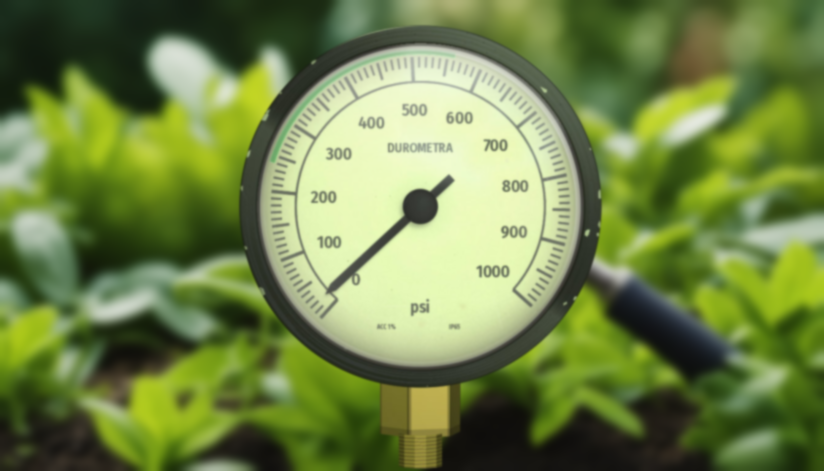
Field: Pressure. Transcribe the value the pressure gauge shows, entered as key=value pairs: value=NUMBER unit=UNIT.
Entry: value=20 unit=psi
